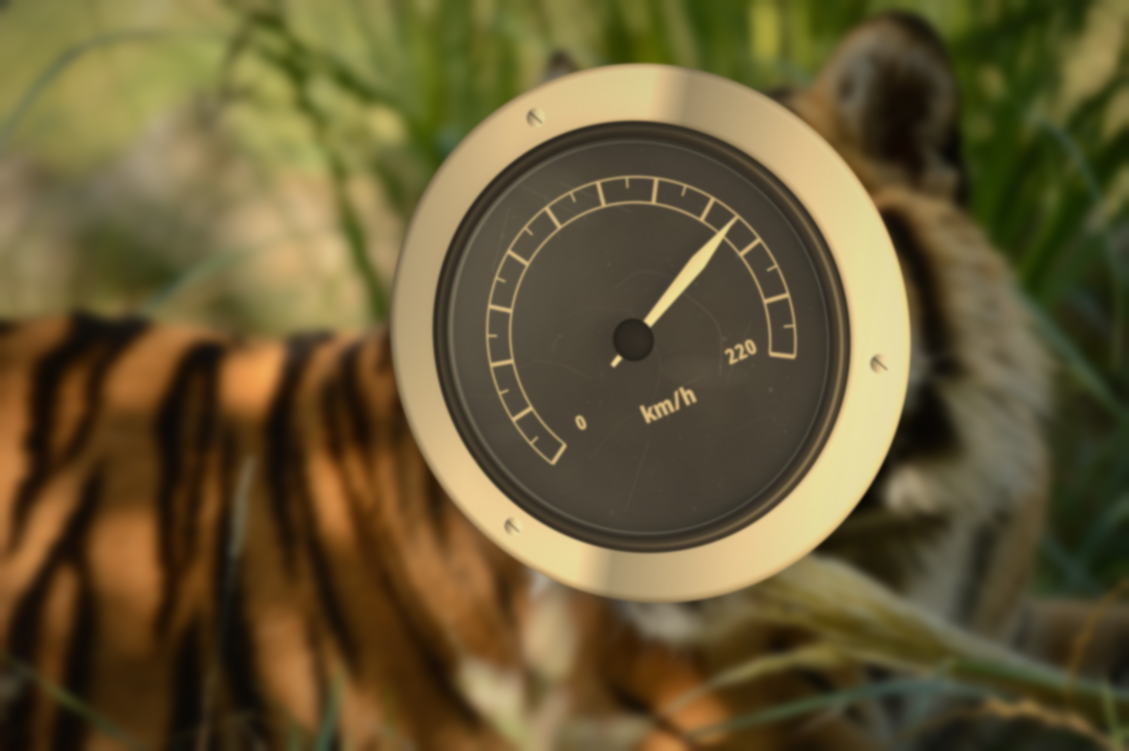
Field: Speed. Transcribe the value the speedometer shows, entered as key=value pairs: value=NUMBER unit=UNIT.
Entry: value=170 unit=km/h
